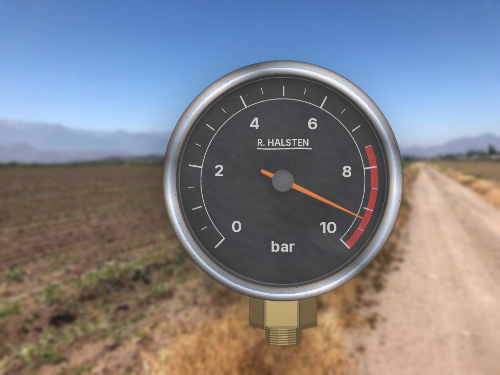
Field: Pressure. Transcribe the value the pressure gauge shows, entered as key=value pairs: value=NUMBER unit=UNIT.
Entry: value=9.25 unit=bar
